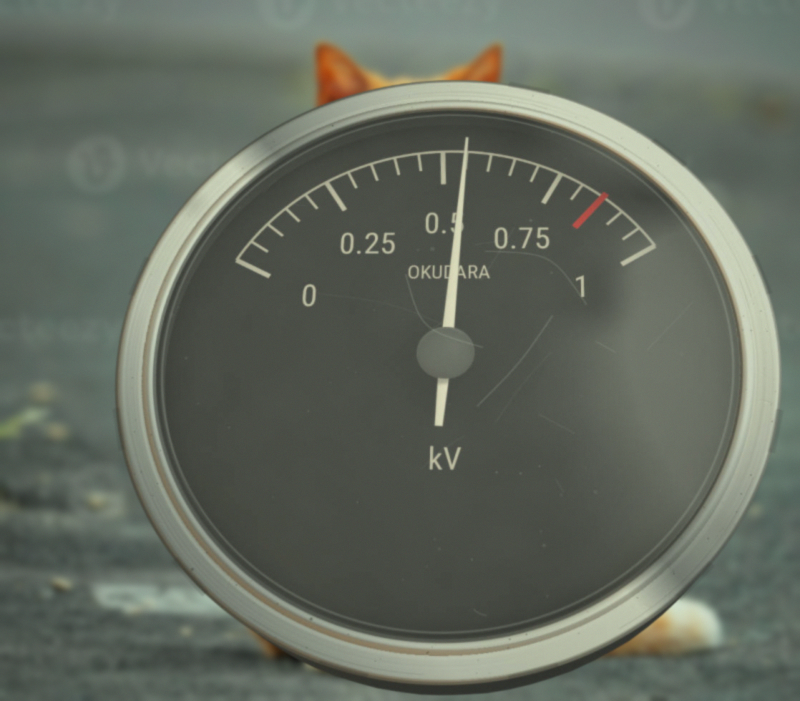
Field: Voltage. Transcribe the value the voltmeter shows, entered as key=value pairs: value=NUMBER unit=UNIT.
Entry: value=0.55 unit=kV
